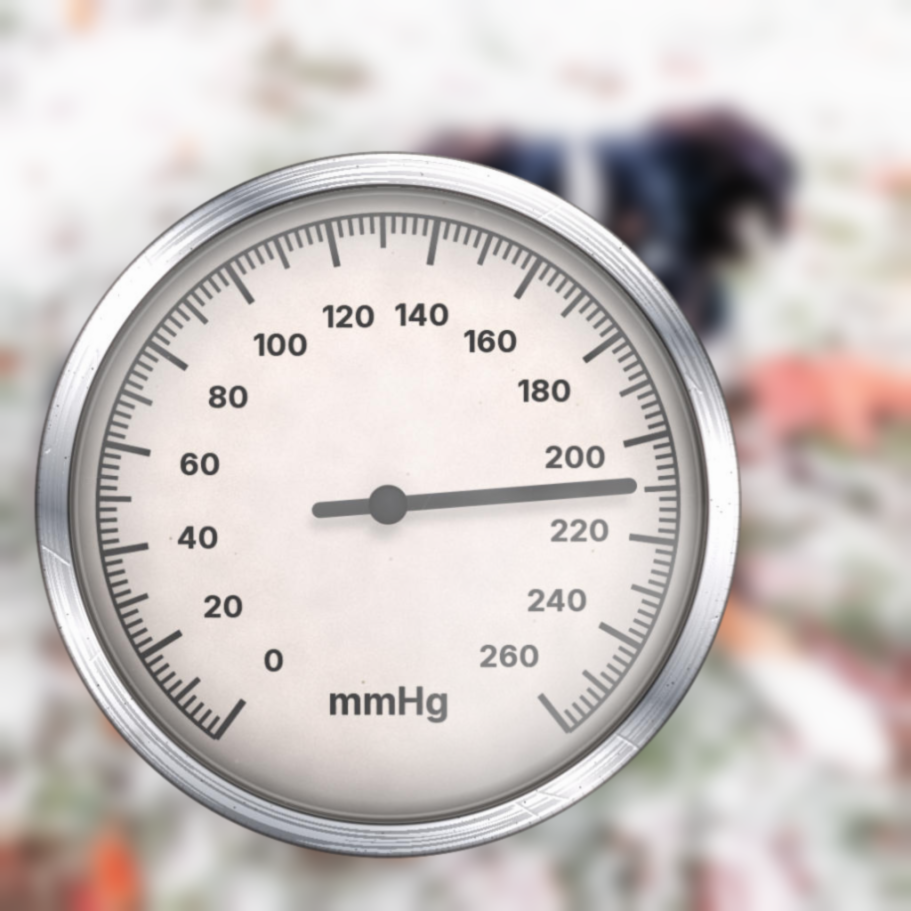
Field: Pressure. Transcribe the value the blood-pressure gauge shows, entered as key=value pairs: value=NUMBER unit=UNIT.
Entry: value=209 unit=mmHg
